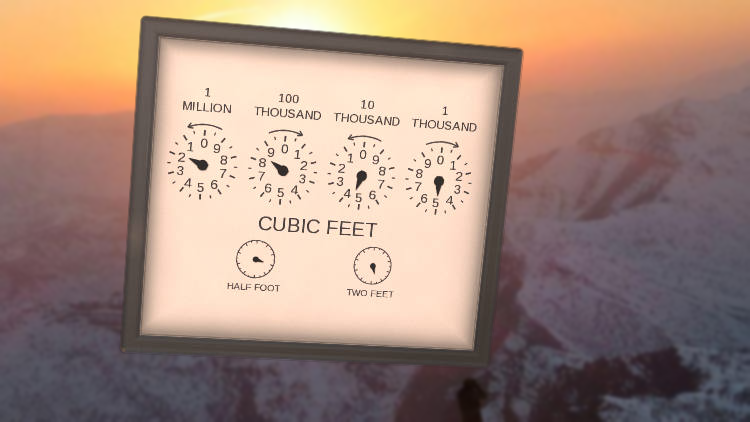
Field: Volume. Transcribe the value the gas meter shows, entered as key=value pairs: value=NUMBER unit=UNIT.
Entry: value=184500 unit=ft³
